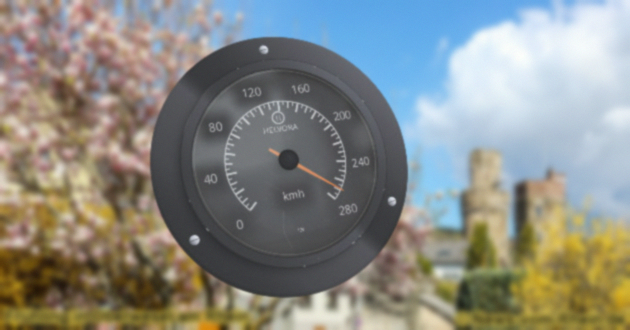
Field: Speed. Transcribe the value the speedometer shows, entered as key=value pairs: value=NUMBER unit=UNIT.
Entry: value=270 unit=km/h
